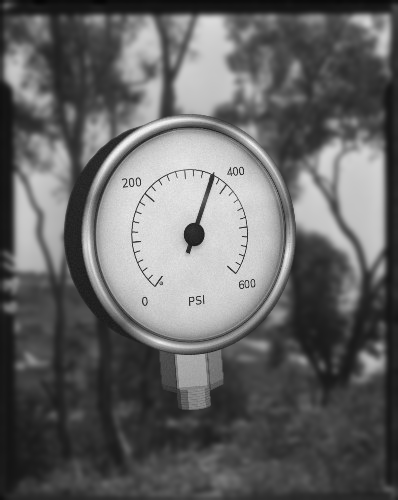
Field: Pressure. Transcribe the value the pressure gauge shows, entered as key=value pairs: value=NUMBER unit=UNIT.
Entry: value=360 unit=psi
